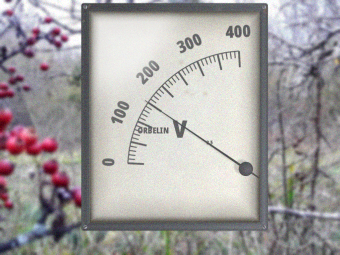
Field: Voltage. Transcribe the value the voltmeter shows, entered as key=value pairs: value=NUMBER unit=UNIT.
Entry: value=150 unit=V
